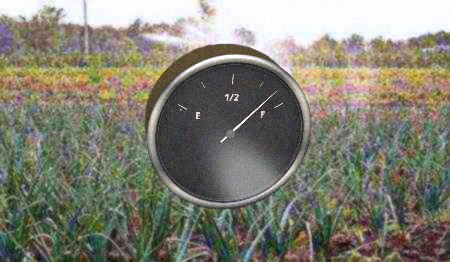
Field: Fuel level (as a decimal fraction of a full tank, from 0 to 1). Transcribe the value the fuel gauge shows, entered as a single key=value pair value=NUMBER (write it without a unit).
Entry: value=0.875
